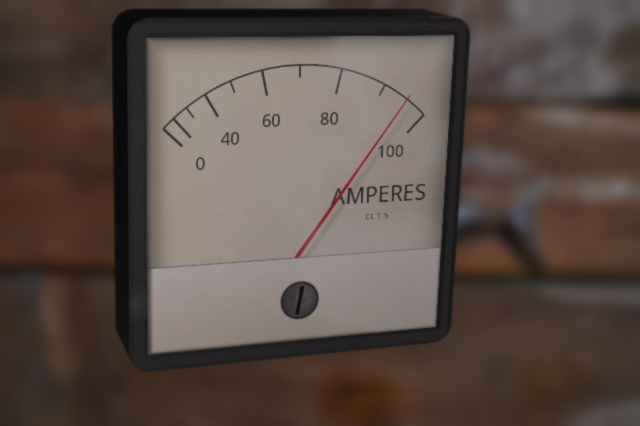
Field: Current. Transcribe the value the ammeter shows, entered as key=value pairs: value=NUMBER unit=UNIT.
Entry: value=95 unit=A
